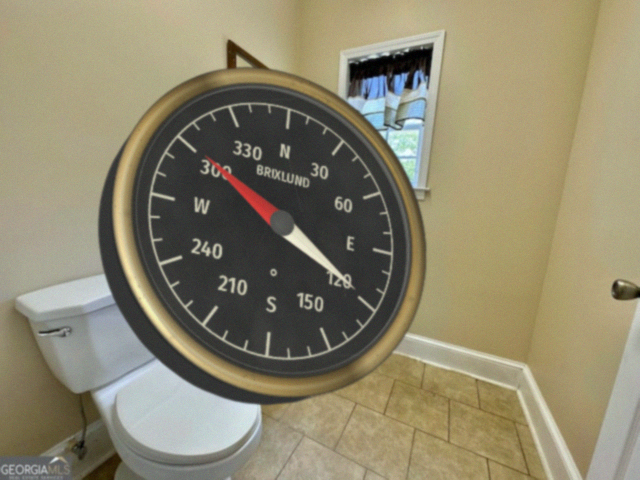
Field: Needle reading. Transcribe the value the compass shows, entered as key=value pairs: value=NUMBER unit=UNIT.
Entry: value=300 unit=°
